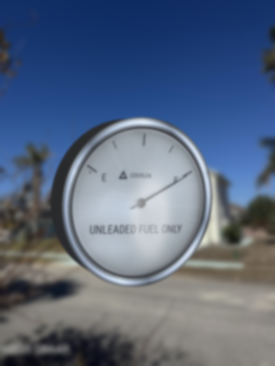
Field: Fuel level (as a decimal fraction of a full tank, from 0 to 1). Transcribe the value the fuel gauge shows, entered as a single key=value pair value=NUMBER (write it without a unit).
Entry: value=1
